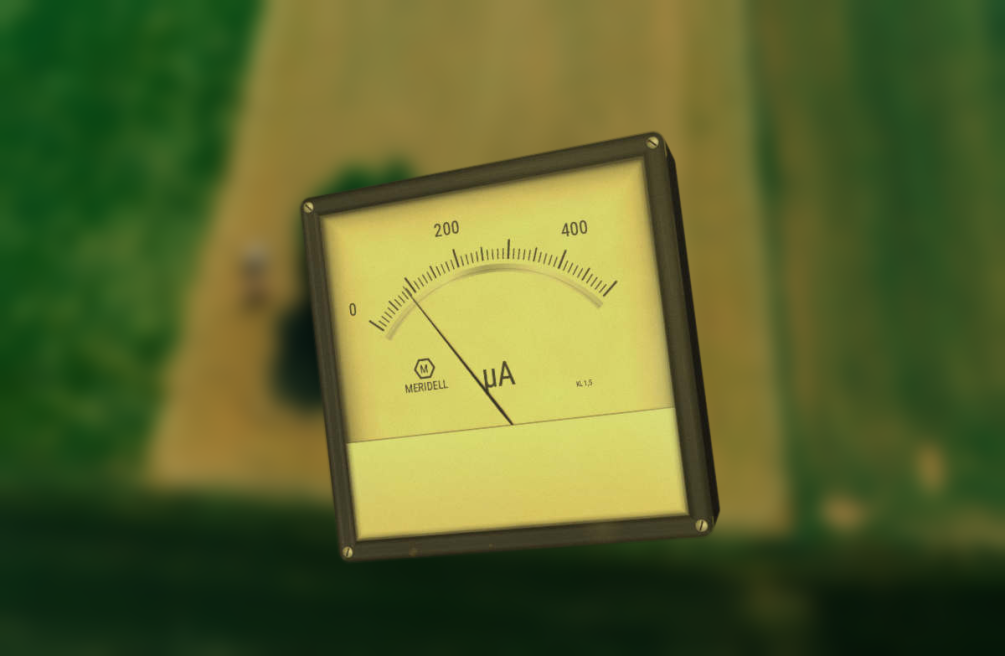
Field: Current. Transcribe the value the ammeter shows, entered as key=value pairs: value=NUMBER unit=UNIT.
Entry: value=90 unit=µA
